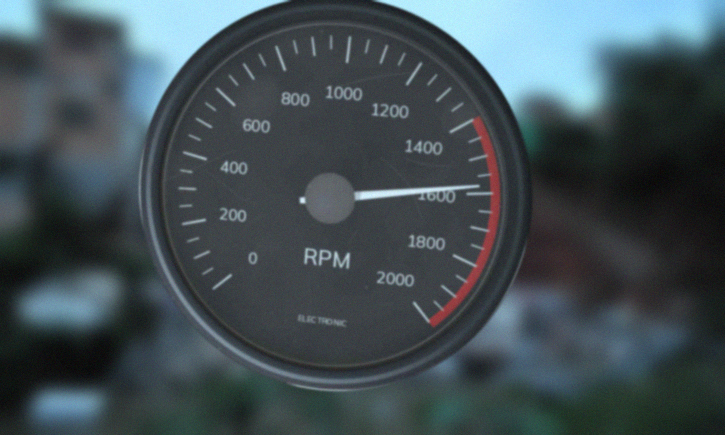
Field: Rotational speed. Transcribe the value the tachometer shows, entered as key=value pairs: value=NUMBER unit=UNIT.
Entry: value=1575 unit=rpm
